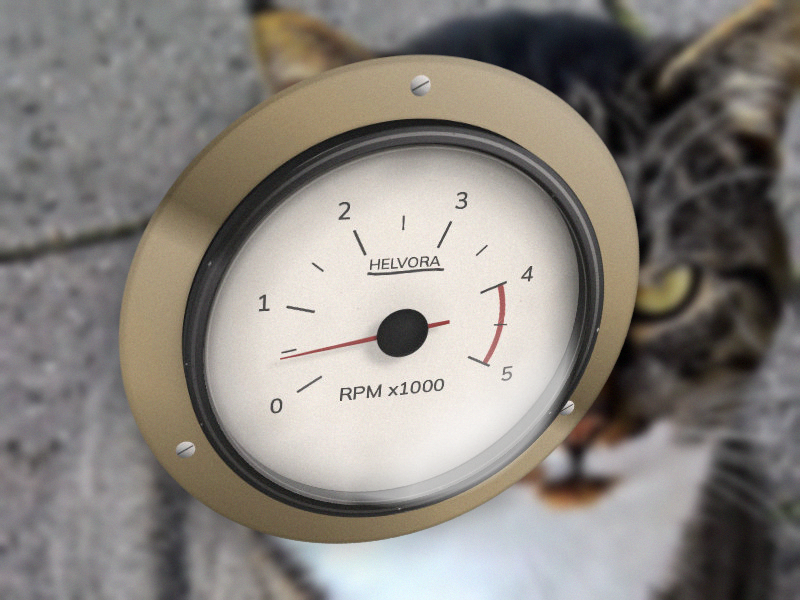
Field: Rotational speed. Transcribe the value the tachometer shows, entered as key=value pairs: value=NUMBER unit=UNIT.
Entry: value=500 unit=rpm
